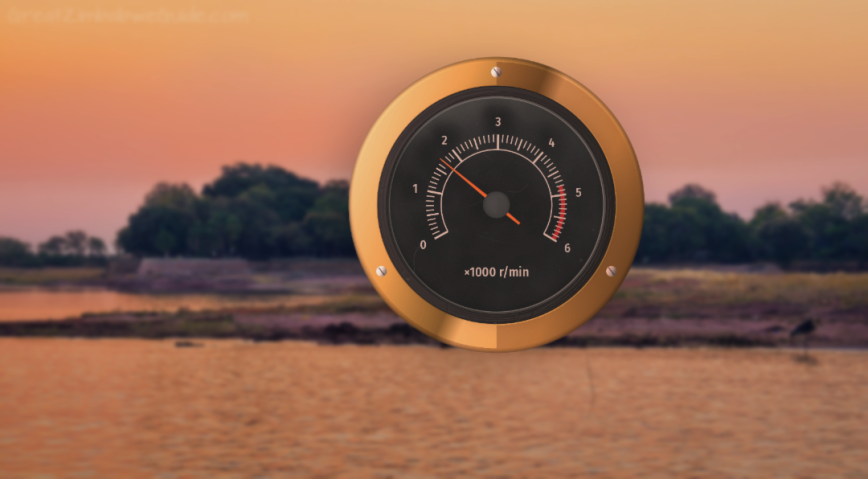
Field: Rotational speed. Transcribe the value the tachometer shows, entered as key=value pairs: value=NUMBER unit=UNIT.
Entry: value=1700 unit=rpm
